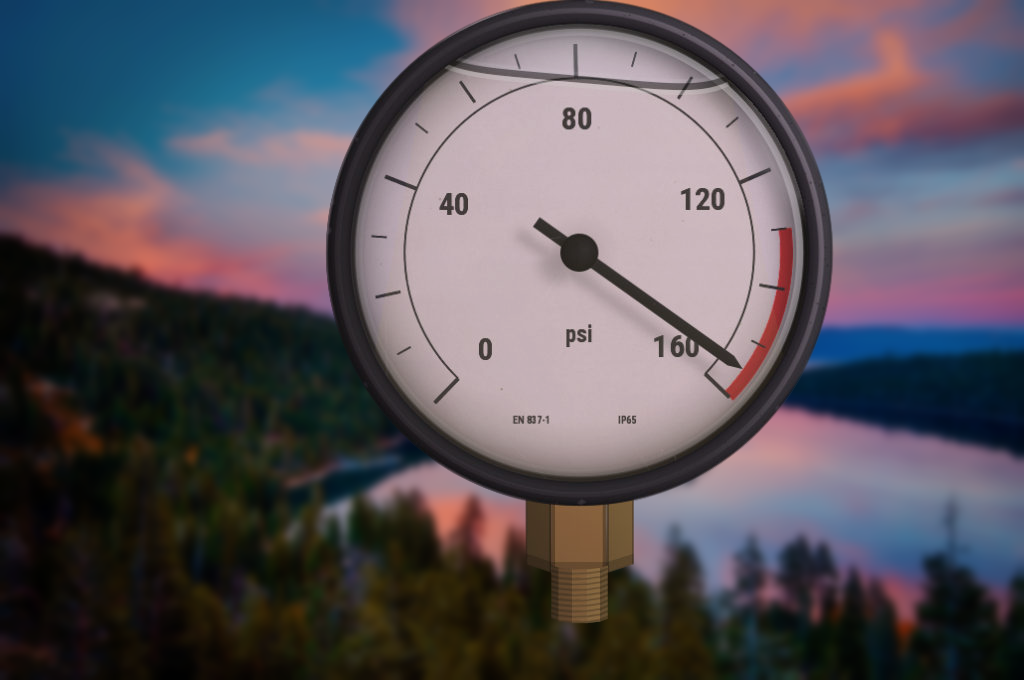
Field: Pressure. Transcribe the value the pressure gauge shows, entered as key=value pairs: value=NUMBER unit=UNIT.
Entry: value=155 unit=psi
